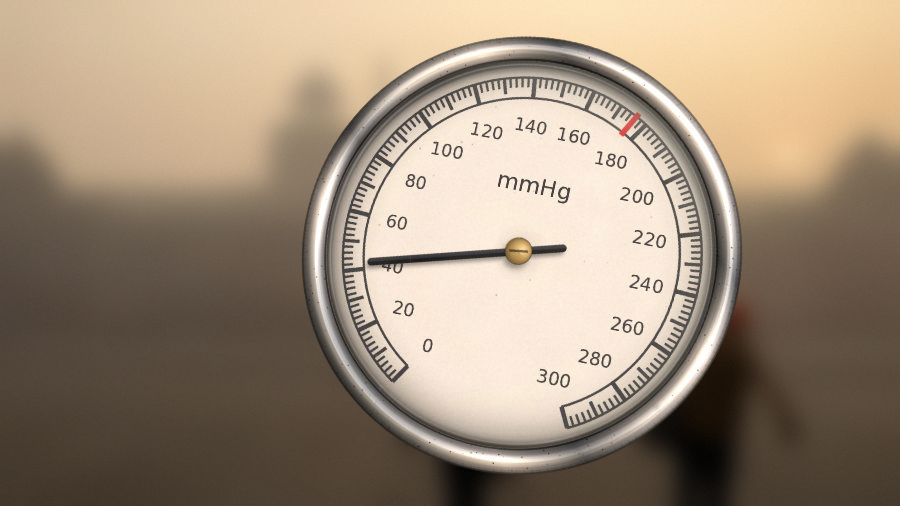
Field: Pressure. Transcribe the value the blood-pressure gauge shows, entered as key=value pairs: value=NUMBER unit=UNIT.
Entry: value=42 unit=mmHg
